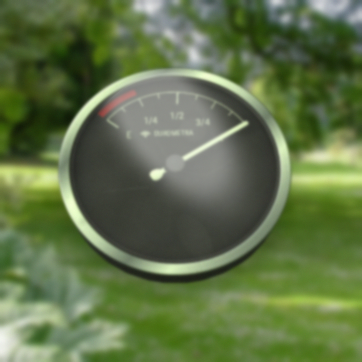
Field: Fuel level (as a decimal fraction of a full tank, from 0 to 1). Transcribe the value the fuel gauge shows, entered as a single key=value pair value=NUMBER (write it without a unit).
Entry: value=1
